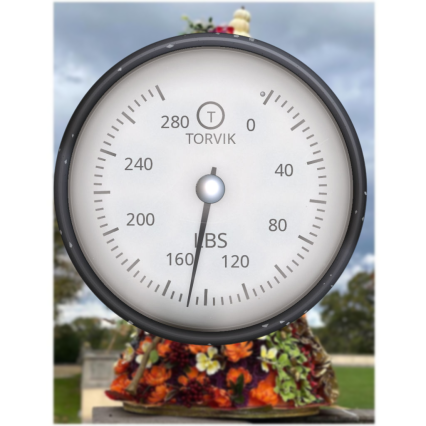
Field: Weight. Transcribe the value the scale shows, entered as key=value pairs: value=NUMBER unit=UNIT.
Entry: value=148 unit=lb
